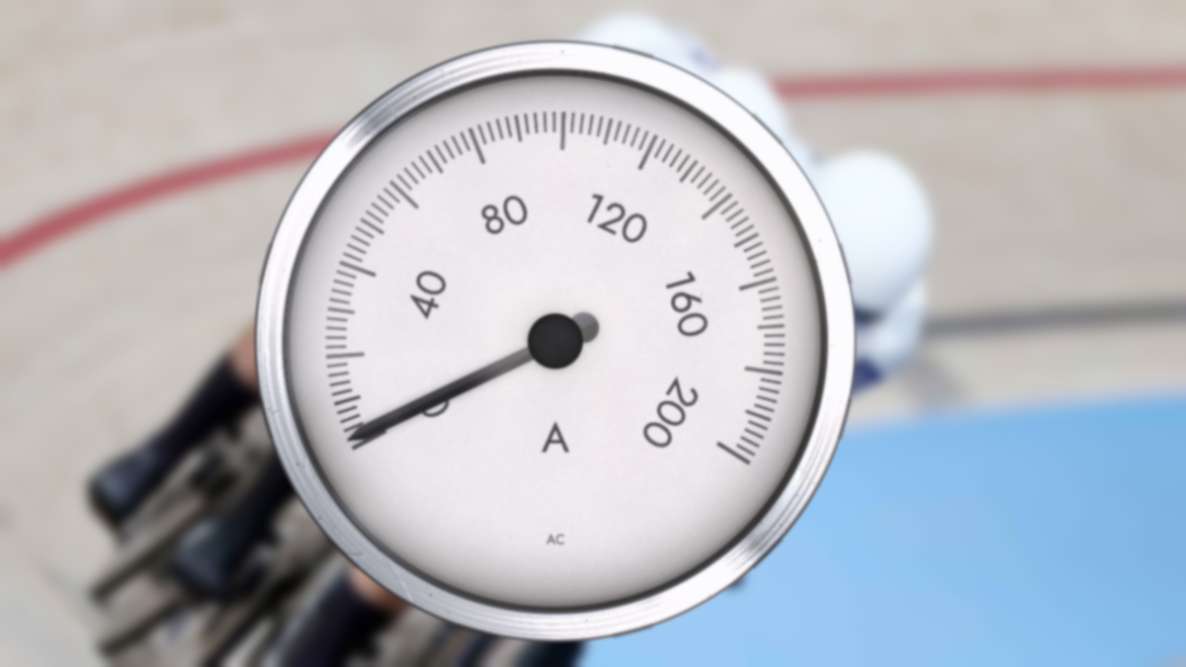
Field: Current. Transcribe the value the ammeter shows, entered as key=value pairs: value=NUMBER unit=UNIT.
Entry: value=2 unit=A
